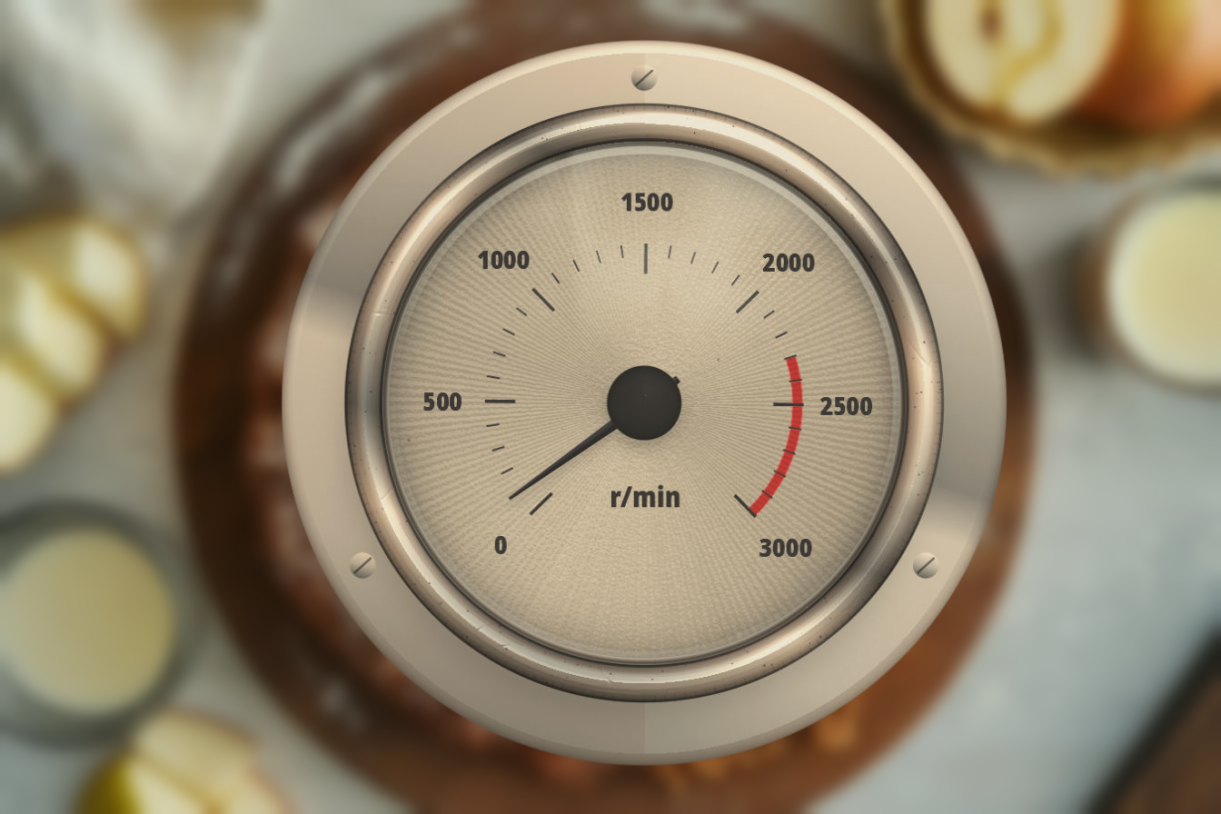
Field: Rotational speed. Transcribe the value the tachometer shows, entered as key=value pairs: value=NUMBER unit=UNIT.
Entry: value=100 unit=rpm
